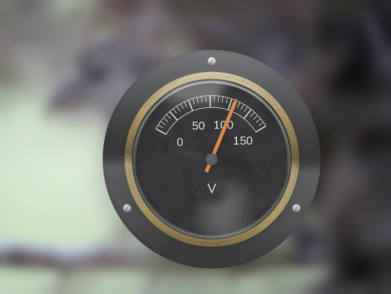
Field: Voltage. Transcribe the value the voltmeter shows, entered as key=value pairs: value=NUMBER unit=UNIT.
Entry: value=105 unit=V
